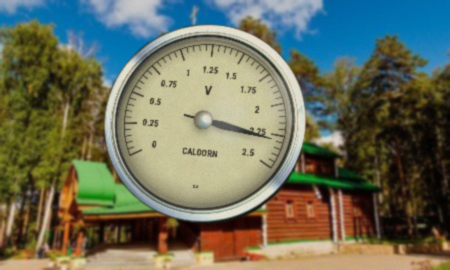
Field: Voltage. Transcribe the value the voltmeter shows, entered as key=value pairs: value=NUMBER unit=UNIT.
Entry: value=2.3 unit=V
